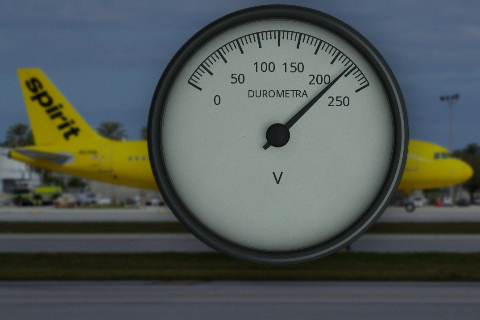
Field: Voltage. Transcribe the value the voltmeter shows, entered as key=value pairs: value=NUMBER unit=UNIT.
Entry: value=220 unit=V
